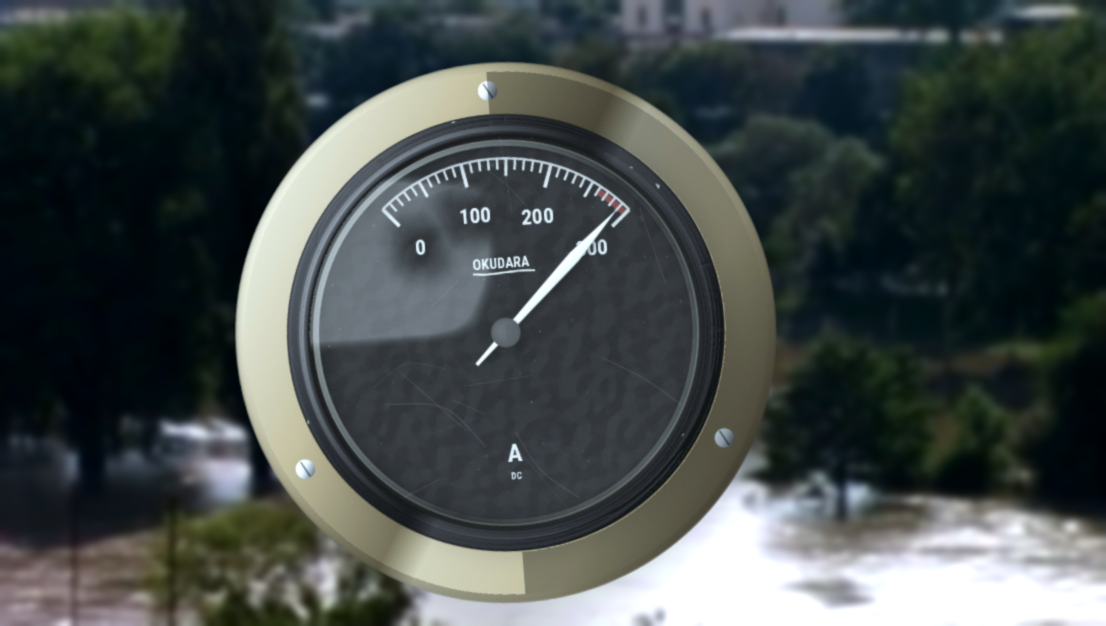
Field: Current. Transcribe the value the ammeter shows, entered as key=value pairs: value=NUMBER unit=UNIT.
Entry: value=290 unit=A
